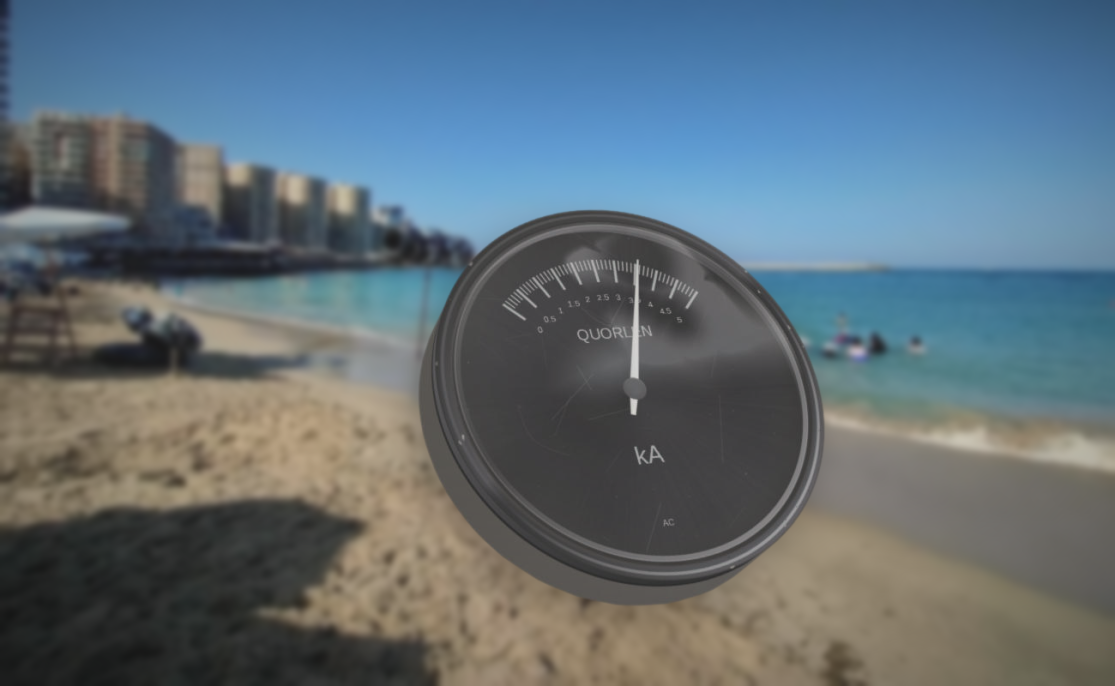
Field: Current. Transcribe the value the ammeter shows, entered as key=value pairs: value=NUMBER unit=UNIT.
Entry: value=3.5 unit=kA
